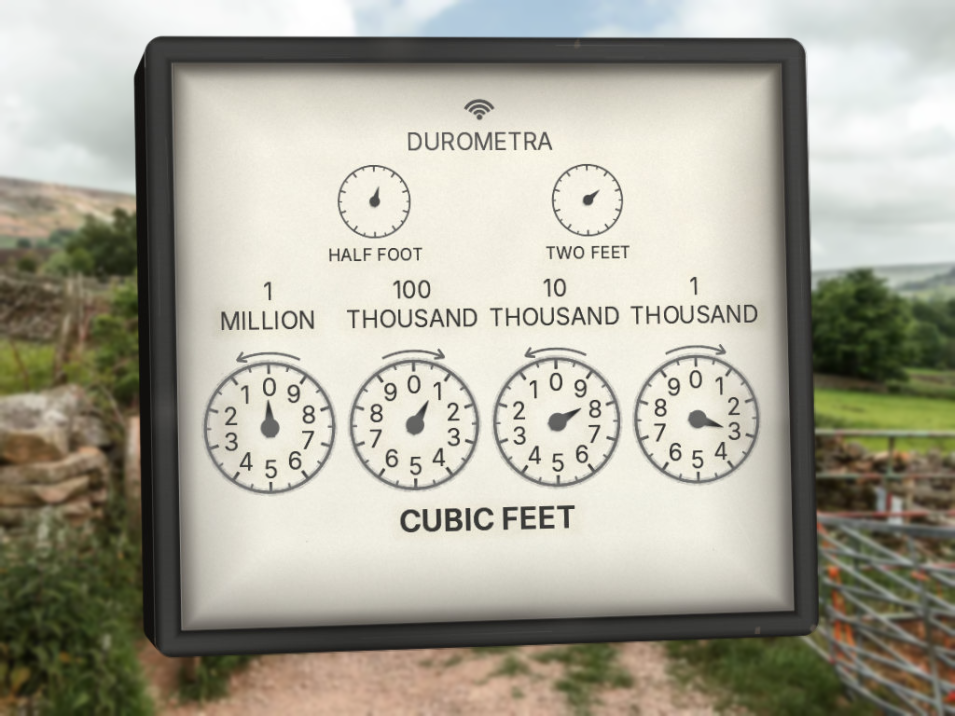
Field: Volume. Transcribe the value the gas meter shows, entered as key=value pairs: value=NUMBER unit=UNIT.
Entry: value=8300 unit=ft³
